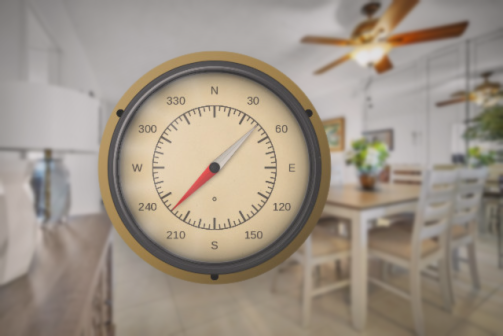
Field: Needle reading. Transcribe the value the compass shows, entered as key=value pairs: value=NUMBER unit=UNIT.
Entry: value=225 unit=°
